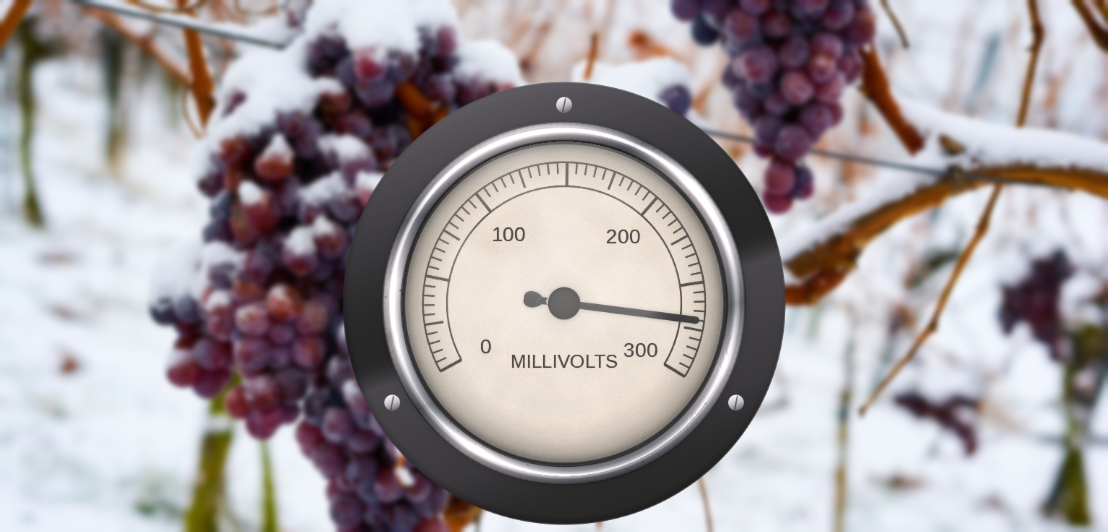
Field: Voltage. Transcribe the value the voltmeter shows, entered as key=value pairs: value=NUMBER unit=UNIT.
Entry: value=270 unit=mV
